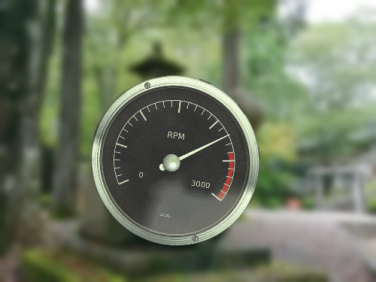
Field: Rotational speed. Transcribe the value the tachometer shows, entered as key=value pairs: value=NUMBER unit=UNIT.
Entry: value=2200 unit=rpm
